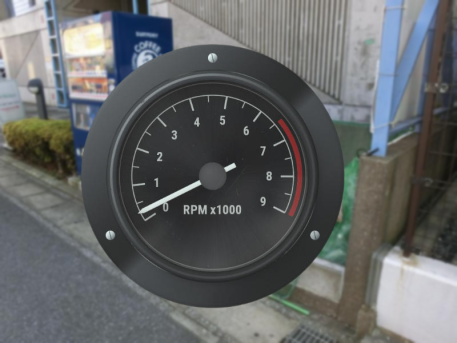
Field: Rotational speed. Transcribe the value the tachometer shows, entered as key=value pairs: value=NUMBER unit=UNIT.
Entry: value=250 unit=rpm
